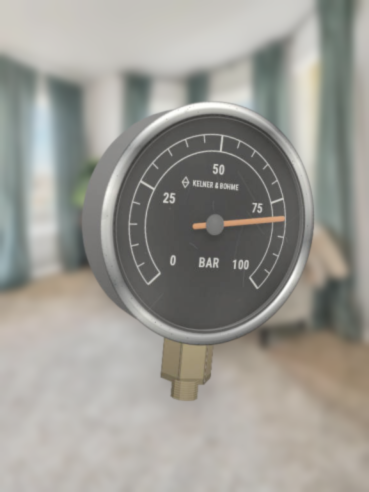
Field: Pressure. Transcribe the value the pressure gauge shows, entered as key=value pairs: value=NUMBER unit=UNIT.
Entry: value=80 unit=bar
